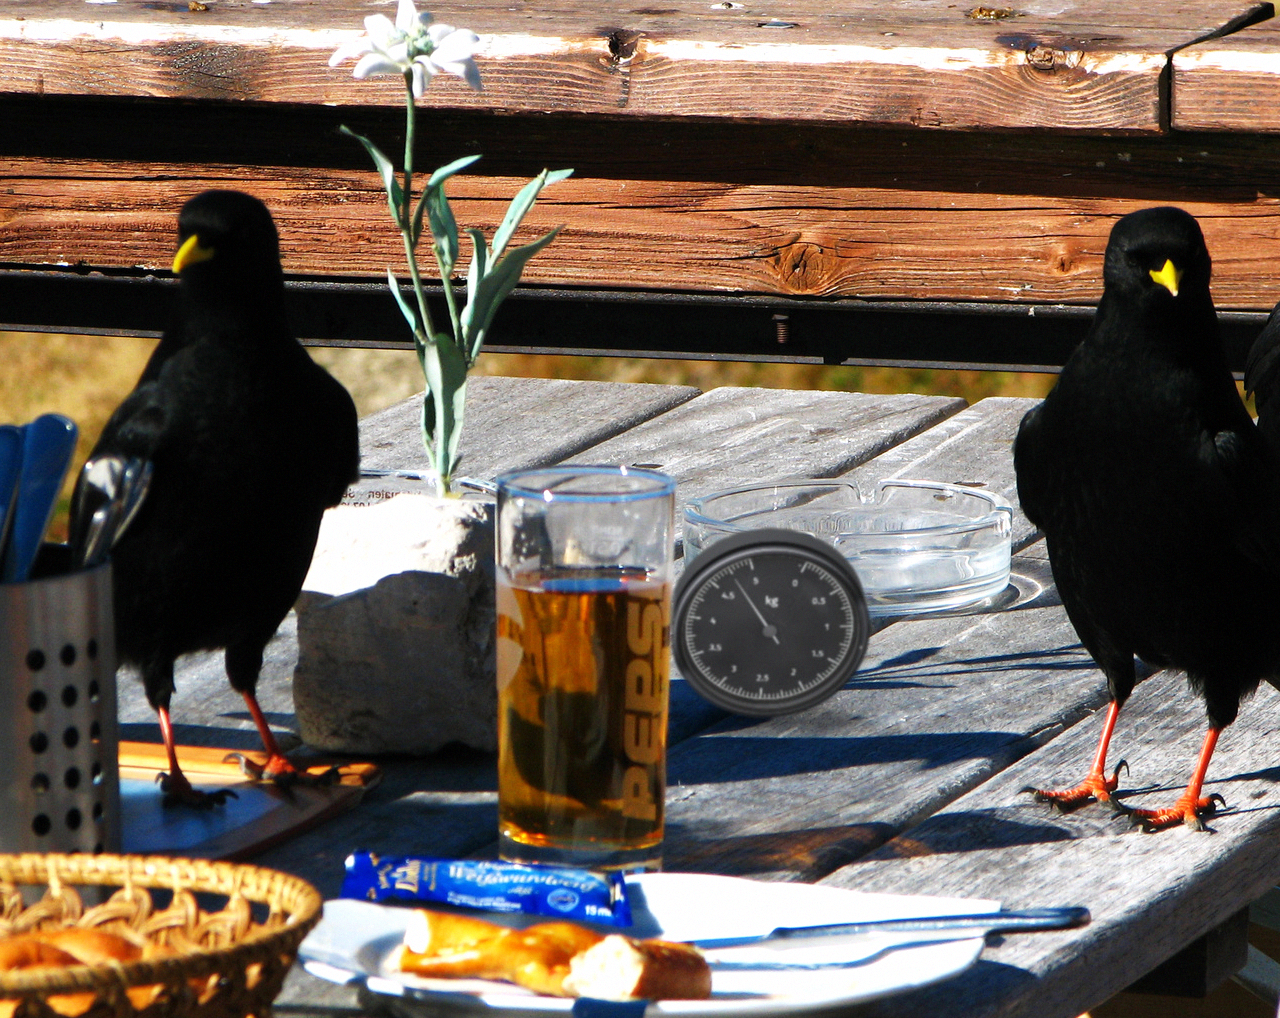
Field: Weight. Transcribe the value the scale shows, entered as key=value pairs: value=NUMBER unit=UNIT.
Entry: value=4.75 unit=kg
